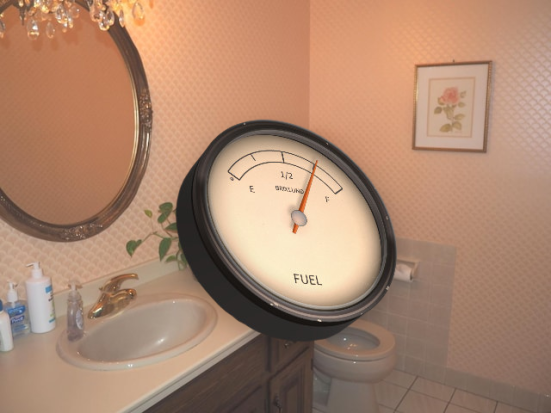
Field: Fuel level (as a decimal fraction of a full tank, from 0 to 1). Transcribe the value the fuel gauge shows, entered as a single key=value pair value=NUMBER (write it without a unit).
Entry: value=0.75
